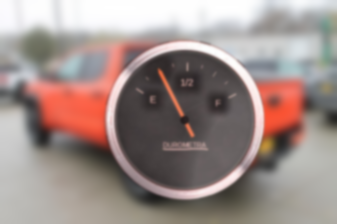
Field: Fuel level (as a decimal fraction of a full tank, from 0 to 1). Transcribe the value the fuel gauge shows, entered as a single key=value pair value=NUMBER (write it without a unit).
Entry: value=0.25
